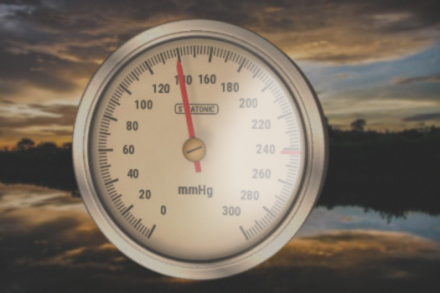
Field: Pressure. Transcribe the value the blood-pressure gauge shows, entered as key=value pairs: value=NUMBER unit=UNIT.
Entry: value=140 unit=mmHg
